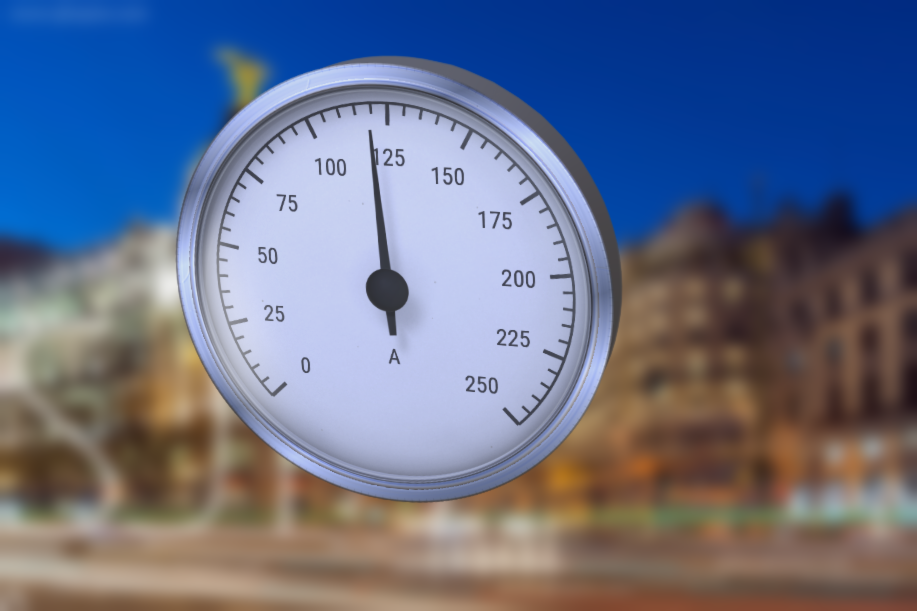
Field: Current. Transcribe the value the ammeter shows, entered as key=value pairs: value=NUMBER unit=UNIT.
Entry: value=120 unit=A
